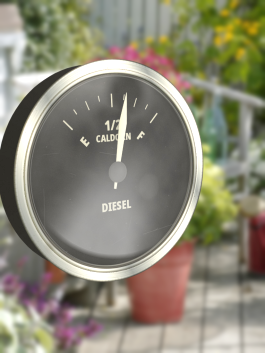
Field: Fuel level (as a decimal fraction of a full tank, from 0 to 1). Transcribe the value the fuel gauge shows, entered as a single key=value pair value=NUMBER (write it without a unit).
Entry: value=0.625
